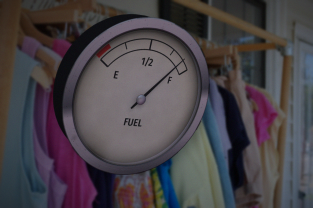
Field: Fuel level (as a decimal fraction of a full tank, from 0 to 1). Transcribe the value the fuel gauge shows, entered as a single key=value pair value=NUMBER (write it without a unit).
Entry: value=0.875
